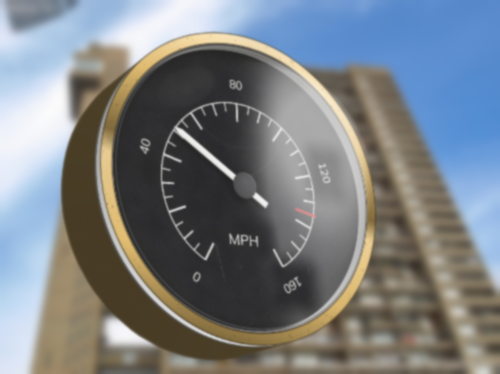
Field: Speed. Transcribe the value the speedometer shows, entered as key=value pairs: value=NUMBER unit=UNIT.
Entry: value=50 unit=mph
